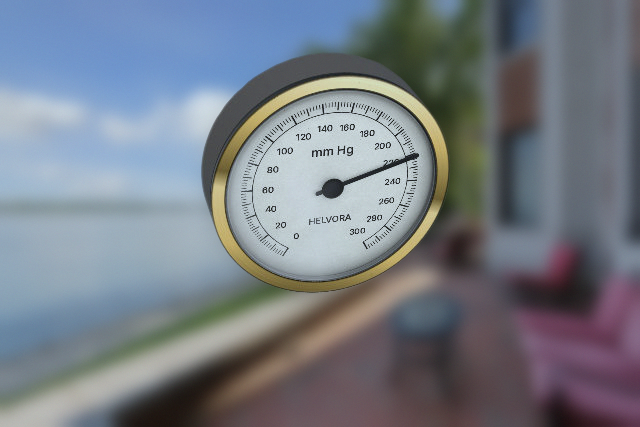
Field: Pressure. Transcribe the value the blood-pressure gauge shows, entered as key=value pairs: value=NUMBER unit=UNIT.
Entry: value=220 unit=mmHg
